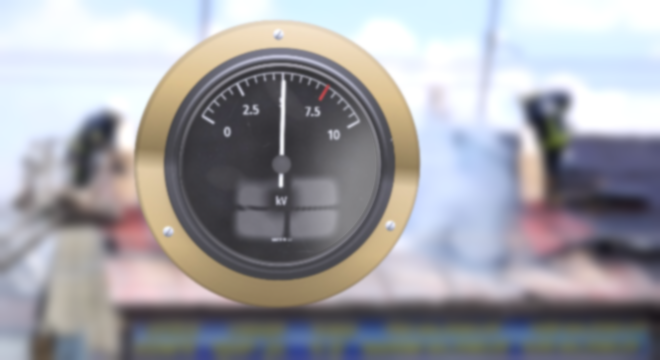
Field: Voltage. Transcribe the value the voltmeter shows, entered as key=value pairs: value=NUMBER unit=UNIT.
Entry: value=5 unit=kV
